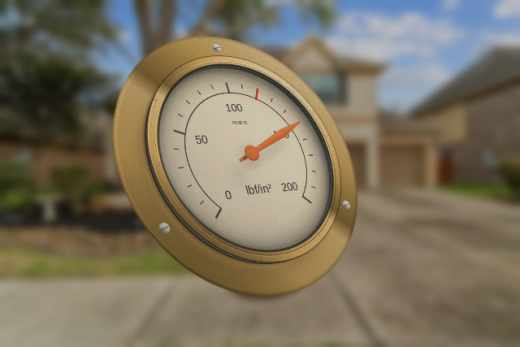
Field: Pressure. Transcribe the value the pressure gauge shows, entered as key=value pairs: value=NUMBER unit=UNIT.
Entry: value=150 unit=psi
